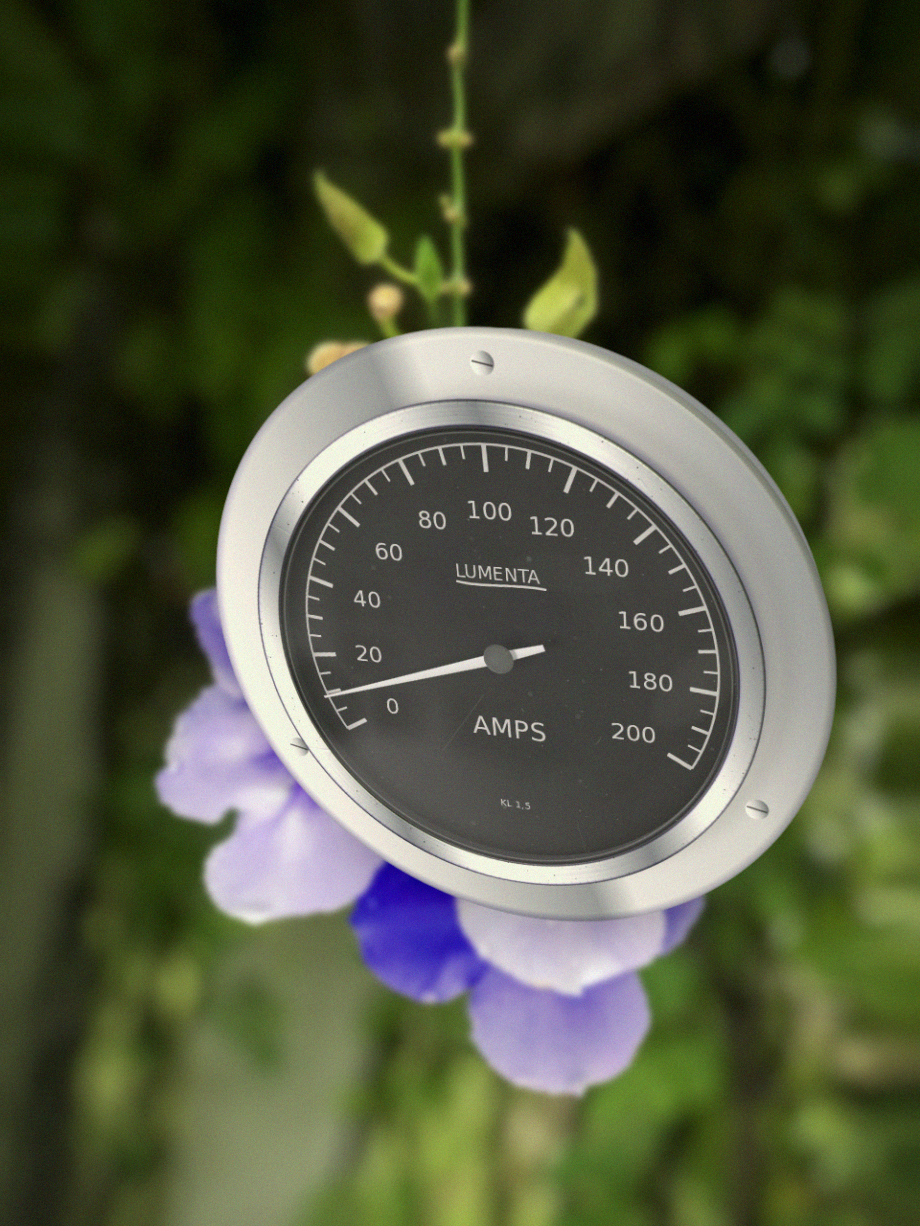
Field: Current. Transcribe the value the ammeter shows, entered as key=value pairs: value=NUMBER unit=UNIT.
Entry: value=10 unit=A
